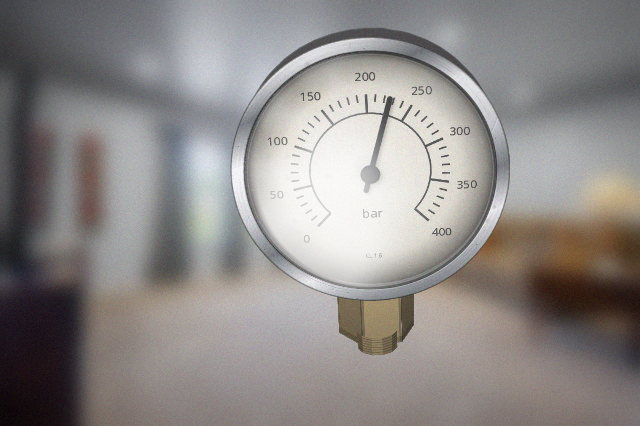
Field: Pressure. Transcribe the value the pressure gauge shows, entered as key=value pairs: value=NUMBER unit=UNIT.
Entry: value=225 unit=bar
